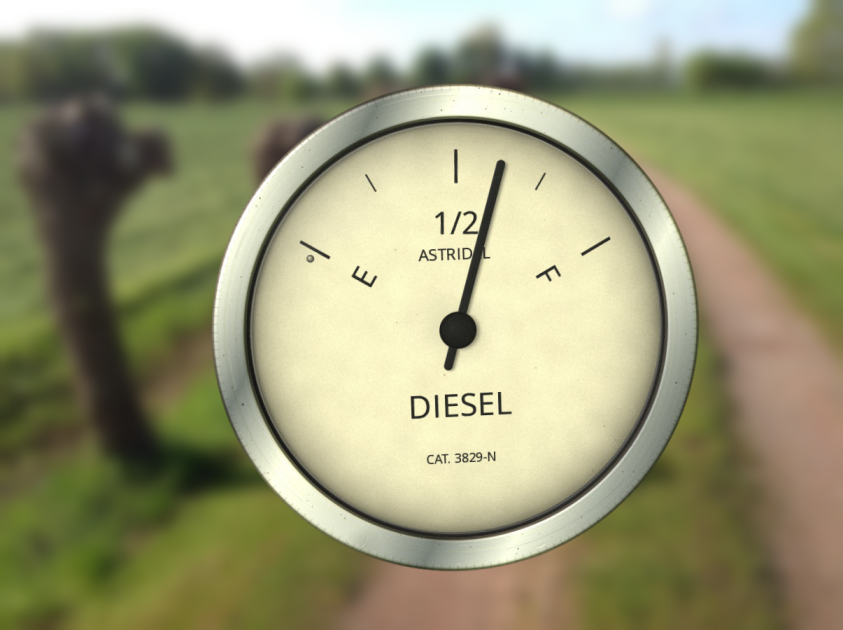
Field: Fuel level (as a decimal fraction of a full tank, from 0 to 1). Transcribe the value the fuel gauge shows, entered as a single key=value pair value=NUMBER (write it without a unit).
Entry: value=0.625
